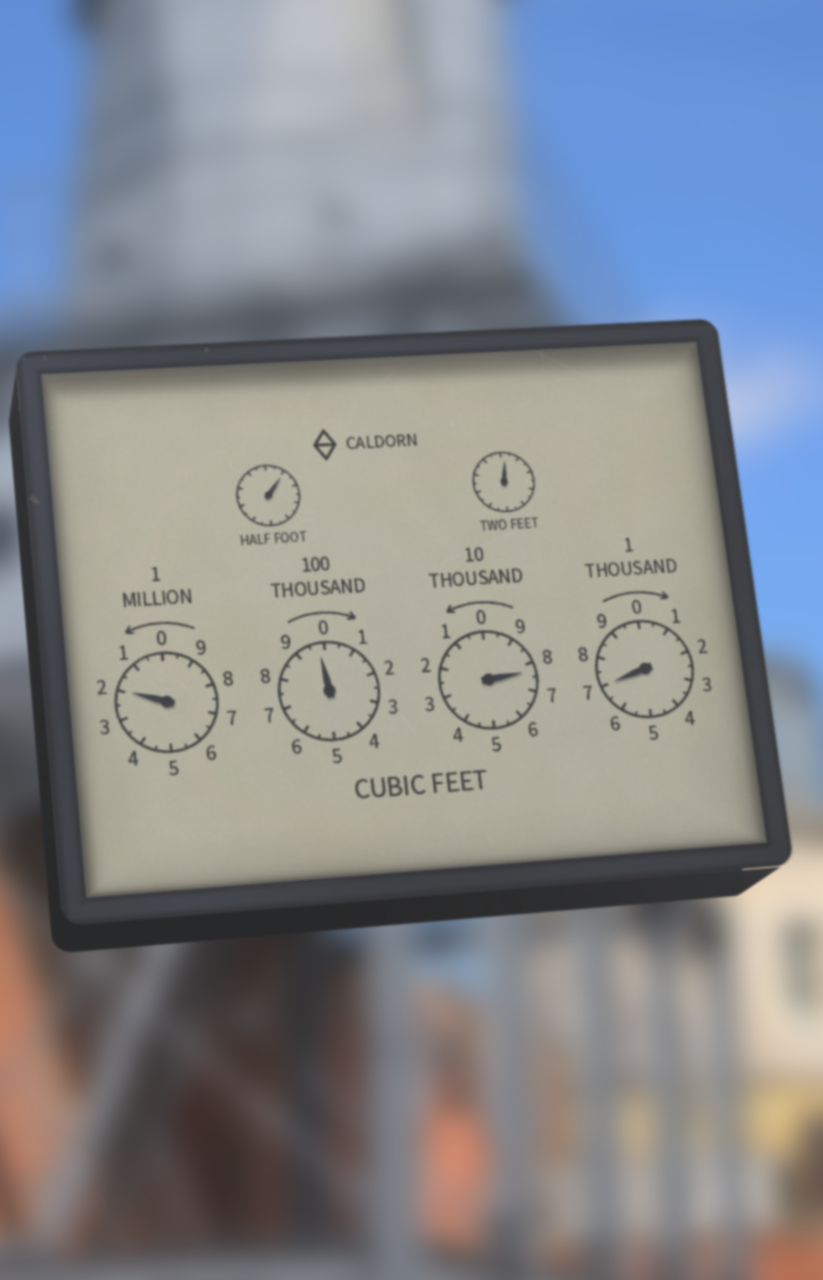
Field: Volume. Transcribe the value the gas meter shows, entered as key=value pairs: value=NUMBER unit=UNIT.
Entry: value=197700 unit=ft³
